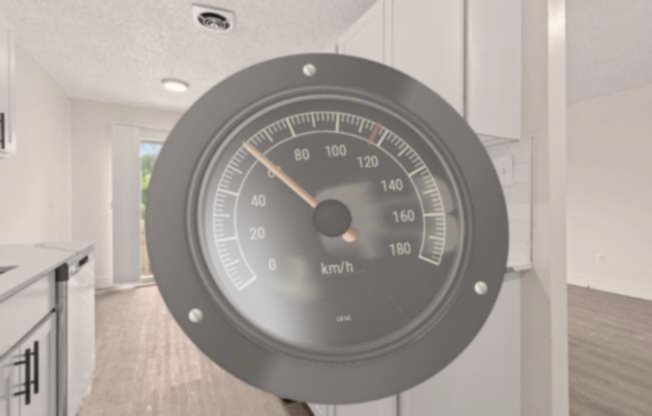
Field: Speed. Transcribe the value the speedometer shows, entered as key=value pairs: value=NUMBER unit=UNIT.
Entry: value=60 unit=km/h
